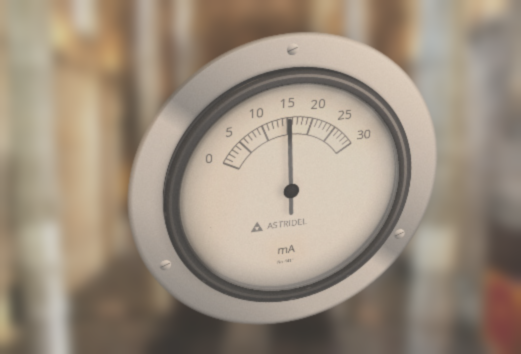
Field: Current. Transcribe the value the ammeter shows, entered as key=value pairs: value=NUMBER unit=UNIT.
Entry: value=15 unit=mA
